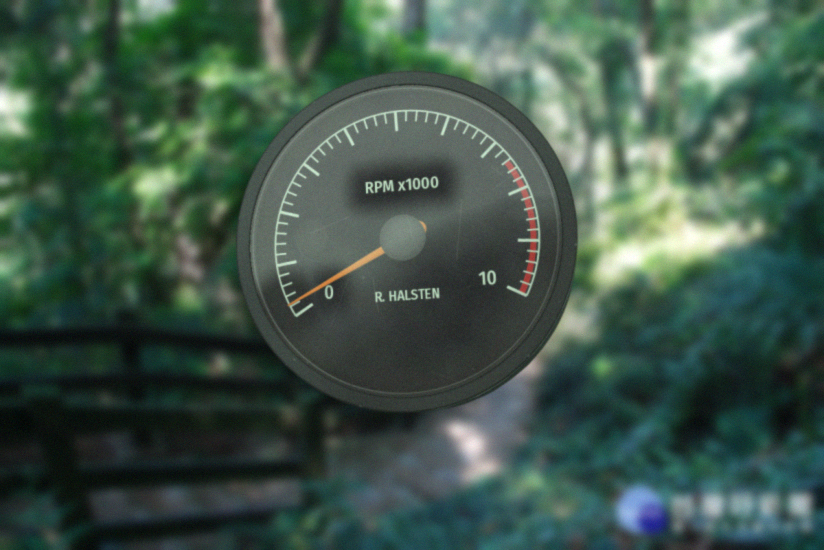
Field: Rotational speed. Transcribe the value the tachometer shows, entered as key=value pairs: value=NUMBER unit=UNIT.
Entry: value=200 unit=rpm
